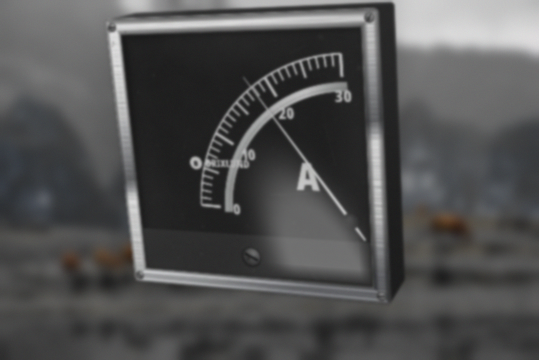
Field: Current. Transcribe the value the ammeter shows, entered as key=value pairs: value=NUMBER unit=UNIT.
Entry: value=18 unit=A
